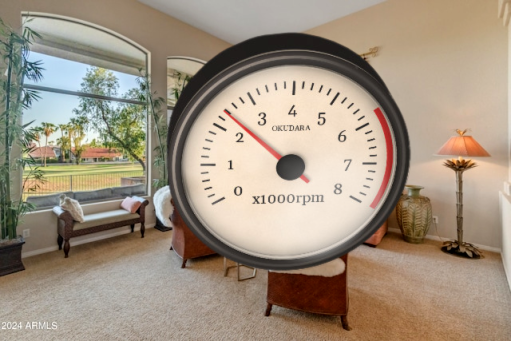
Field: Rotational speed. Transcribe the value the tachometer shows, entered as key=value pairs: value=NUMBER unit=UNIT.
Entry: value=2400 unit=rpm
